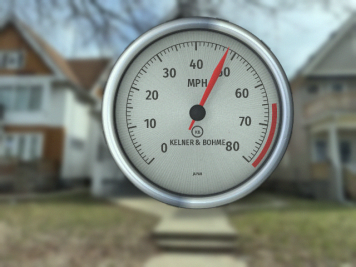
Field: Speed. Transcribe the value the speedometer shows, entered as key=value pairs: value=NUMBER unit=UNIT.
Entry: value=48 unit=mph
